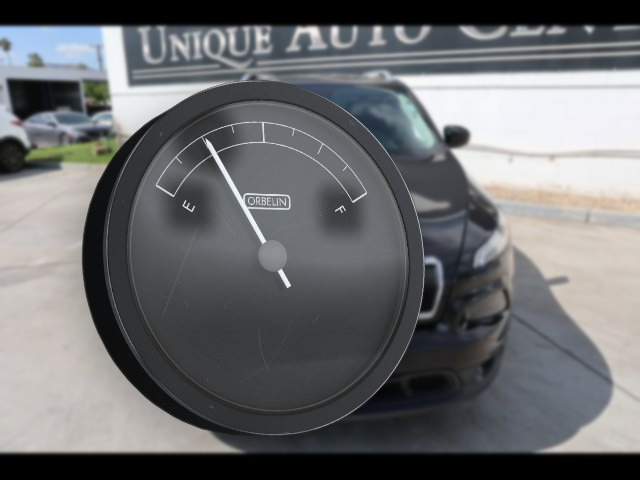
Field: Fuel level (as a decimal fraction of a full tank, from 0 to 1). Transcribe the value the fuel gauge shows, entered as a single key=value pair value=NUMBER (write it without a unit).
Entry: value=0.25
